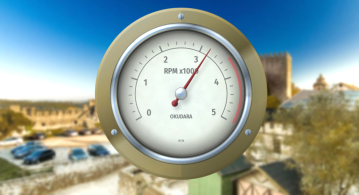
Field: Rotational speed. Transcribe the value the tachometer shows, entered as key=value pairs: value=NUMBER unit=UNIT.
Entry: value=3200 unit=rpm
